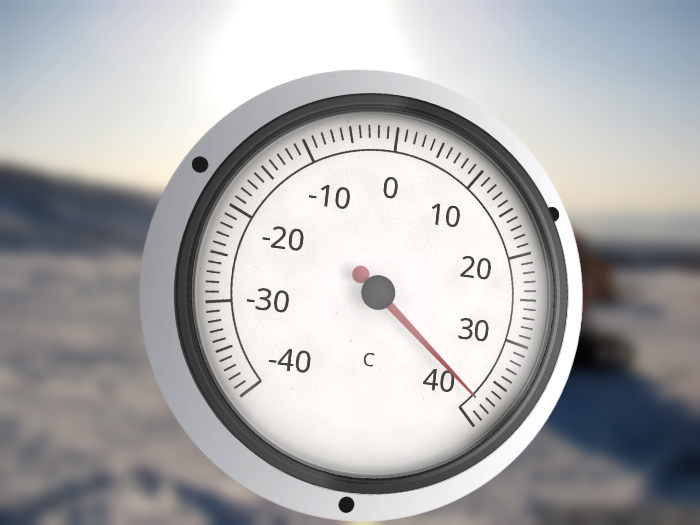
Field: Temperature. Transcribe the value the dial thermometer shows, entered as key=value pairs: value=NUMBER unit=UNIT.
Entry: value=38 unit=°C
